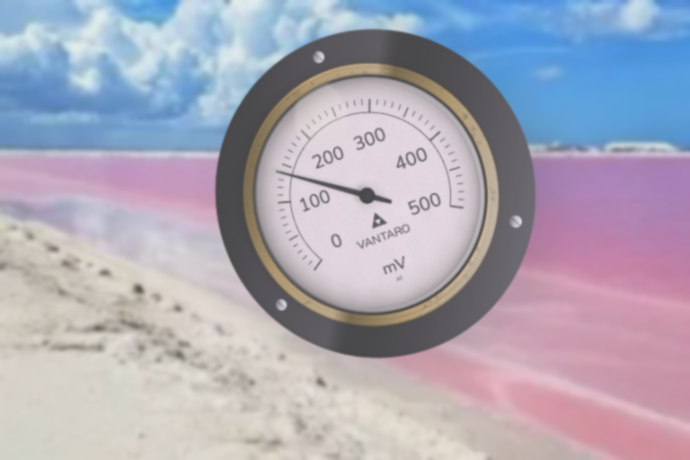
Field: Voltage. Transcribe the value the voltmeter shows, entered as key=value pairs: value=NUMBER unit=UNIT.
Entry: value=140 unit=mV
